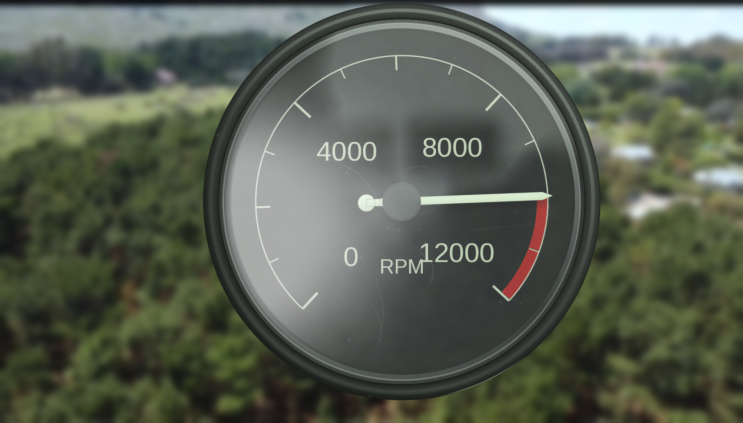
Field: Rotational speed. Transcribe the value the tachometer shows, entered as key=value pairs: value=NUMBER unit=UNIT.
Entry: value=10000 unit=rpm
